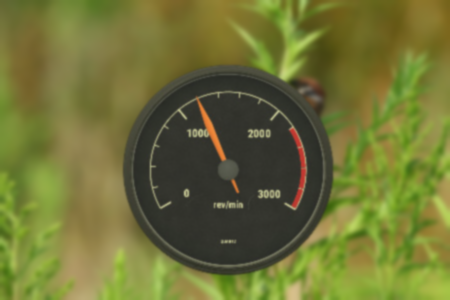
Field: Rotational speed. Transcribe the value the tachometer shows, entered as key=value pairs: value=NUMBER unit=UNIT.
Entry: value=1200 unit=rpm
